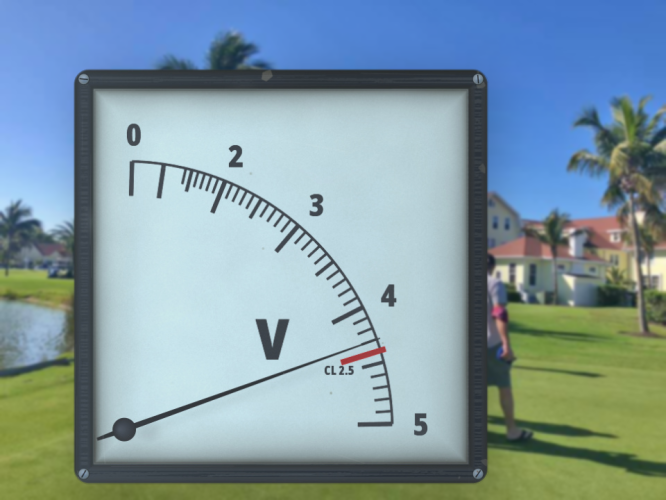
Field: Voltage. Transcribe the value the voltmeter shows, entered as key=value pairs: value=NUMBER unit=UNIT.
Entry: value=4.3 unit=V
